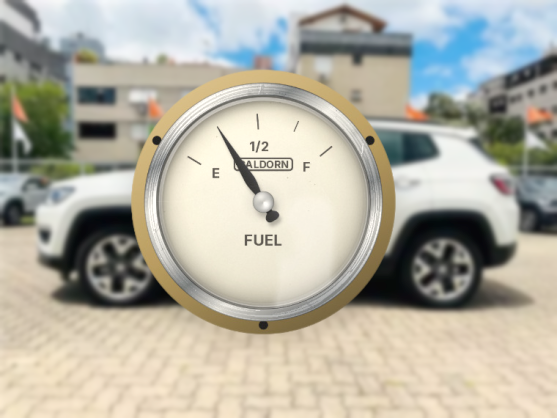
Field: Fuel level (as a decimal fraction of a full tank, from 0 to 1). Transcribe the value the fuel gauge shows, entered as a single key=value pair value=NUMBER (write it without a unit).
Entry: value=0.25
